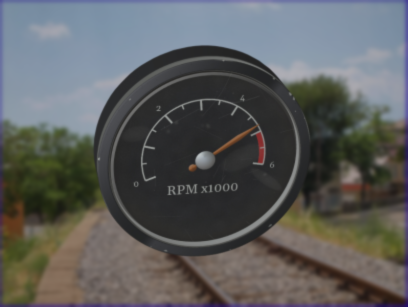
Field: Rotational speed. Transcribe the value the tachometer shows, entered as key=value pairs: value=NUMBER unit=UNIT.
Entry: value=4750 unit=rpm
